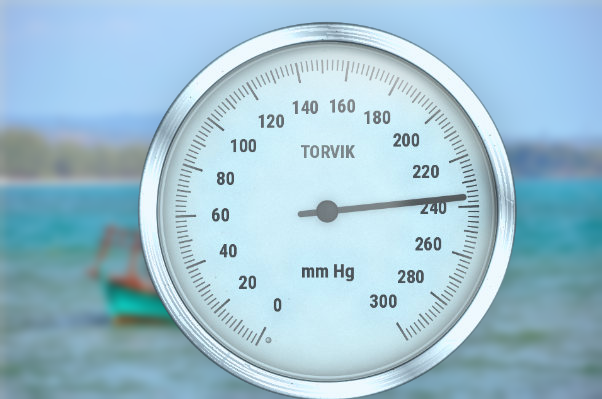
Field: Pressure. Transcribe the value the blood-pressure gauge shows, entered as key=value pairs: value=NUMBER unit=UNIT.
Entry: value=236 unit=mmHg
